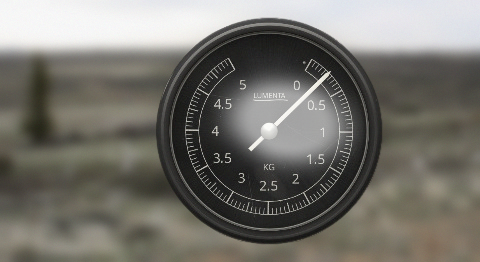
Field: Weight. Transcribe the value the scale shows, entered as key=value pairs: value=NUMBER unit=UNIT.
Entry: value=0.25 unit=kg
